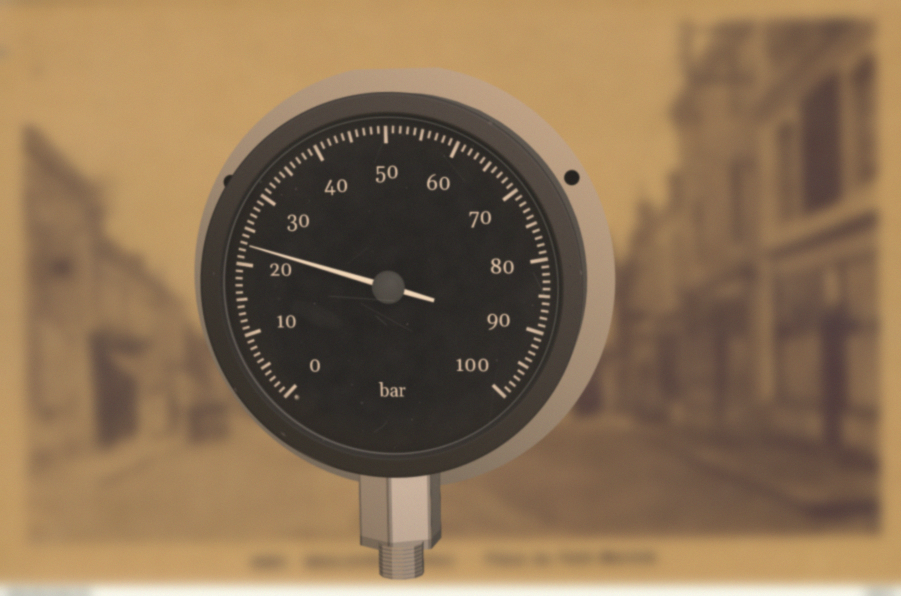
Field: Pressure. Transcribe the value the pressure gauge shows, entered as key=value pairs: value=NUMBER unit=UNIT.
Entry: value=23 unit=bar
